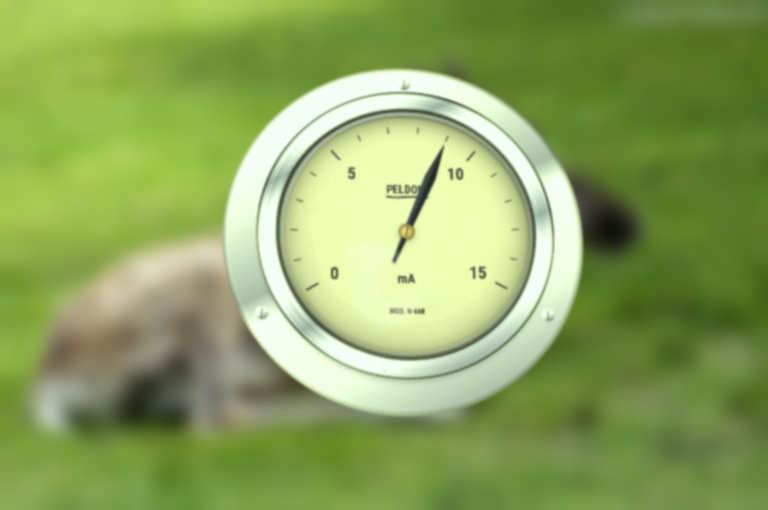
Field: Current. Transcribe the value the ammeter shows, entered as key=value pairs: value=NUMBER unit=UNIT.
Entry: value=9 unit=mA
